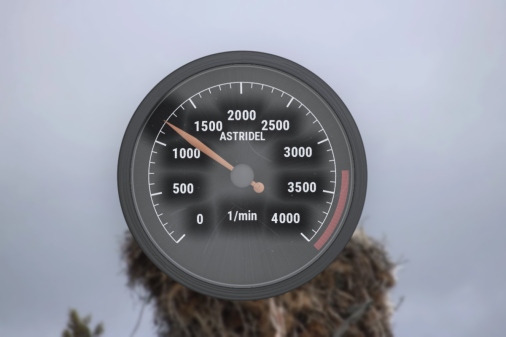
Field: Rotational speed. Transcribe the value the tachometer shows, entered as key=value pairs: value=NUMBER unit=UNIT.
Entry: value=1200 unit=rpm
